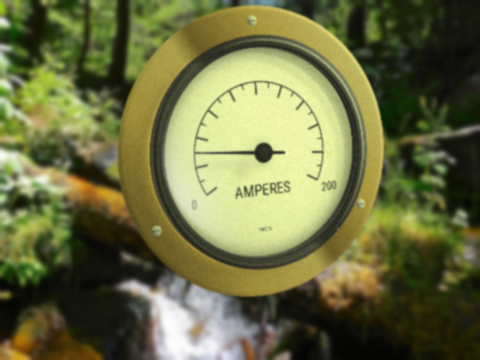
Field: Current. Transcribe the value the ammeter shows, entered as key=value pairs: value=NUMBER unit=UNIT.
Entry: value=30 unit=A
